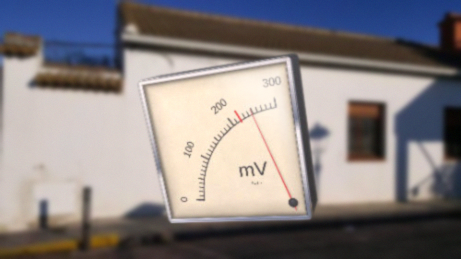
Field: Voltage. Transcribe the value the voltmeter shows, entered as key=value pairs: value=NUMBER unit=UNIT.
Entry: value=250 unit=mV
